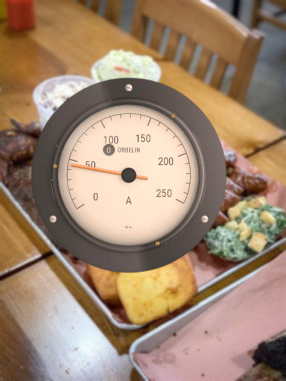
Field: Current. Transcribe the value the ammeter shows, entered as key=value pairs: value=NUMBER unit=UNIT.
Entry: value=45 unit=A
